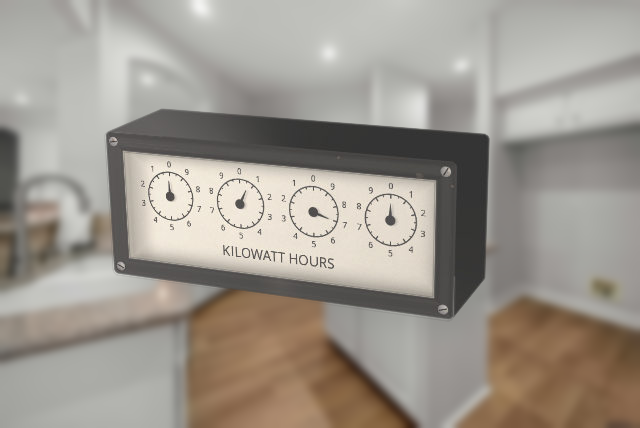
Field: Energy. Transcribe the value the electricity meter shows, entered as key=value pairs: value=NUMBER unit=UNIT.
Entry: value=70 unit=kWh
